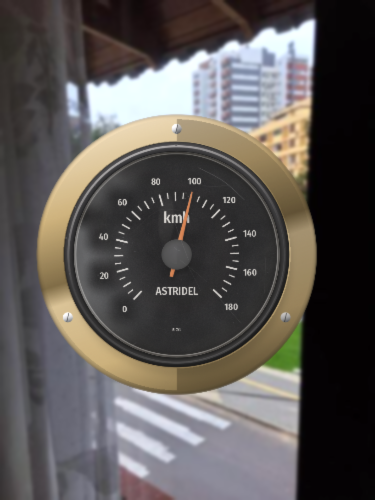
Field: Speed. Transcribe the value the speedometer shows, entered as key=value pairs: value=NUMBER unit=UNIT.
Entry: value=100 unit=km/h
